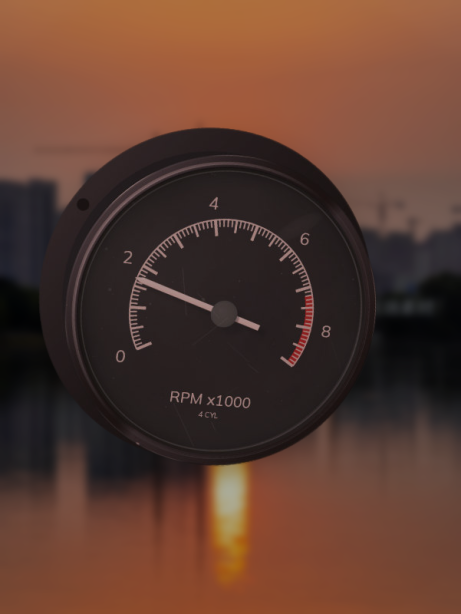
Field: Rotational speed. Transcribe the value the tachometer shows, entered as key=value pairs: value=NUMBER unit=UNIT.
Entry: value=1700 unit=rpm
